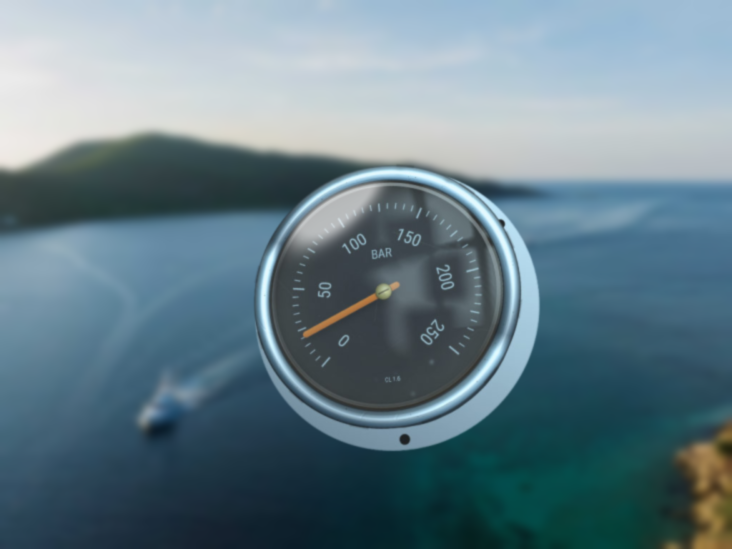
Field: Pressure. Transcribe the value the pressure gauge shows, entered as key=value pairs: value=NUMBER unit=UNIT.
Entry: value=20 unit=bar
